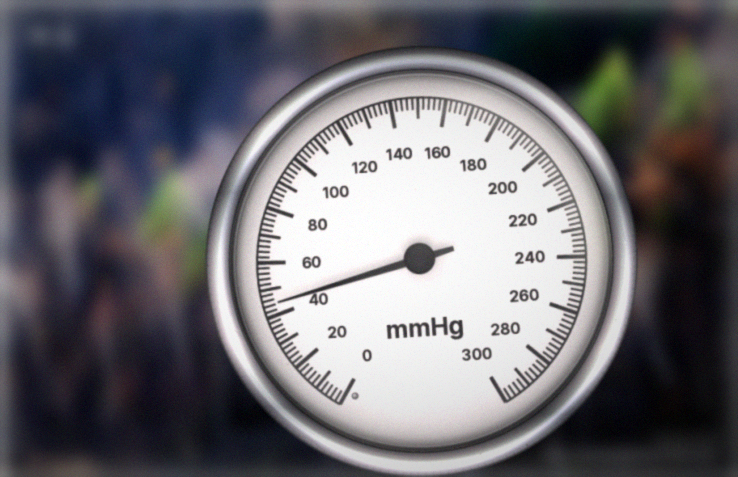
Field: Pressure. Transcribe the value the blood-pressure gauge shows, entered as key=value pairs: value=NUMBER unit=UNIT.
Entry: value=44 unit=mmHg
